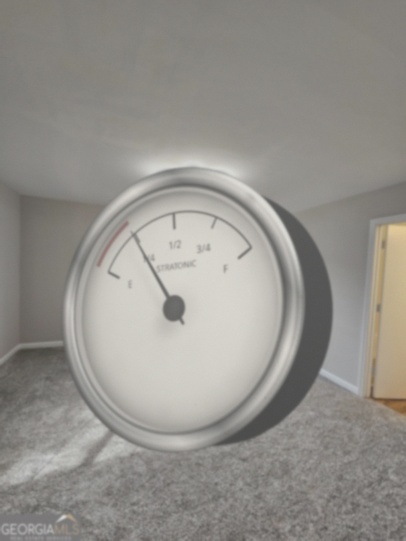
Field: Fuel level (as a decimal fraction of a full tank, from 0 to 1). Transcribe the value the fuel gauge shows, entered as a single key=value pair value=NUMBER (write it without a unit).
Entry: value=0.25
